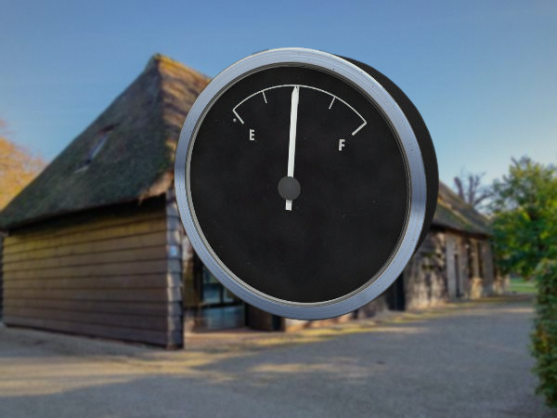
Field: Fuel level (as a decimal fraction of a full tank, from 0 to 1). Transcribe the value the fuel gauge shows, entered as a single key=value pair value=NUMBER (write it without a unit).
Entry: value=0.5
